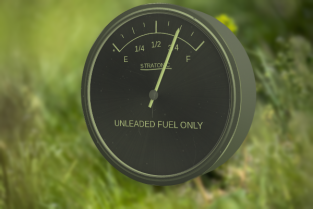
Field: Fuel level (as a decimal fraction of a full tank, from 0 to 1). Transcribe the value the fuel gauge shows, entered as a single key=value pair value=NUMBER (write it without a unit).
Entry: value=0.75
